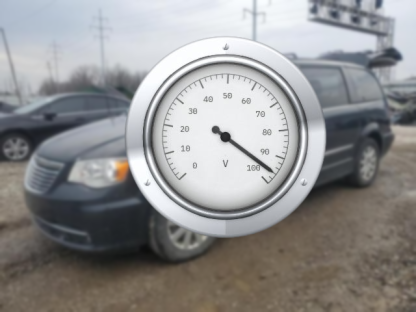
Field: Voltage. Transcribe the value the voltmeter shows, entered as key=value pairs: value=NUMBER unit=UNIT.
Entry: value=96 unit=V
